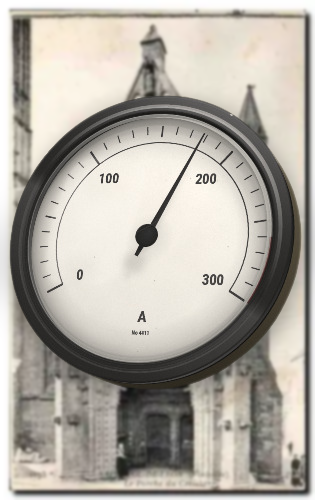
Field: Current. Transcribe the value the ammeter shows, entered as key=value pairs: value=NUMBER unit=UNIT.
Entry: value=180 unit=A
